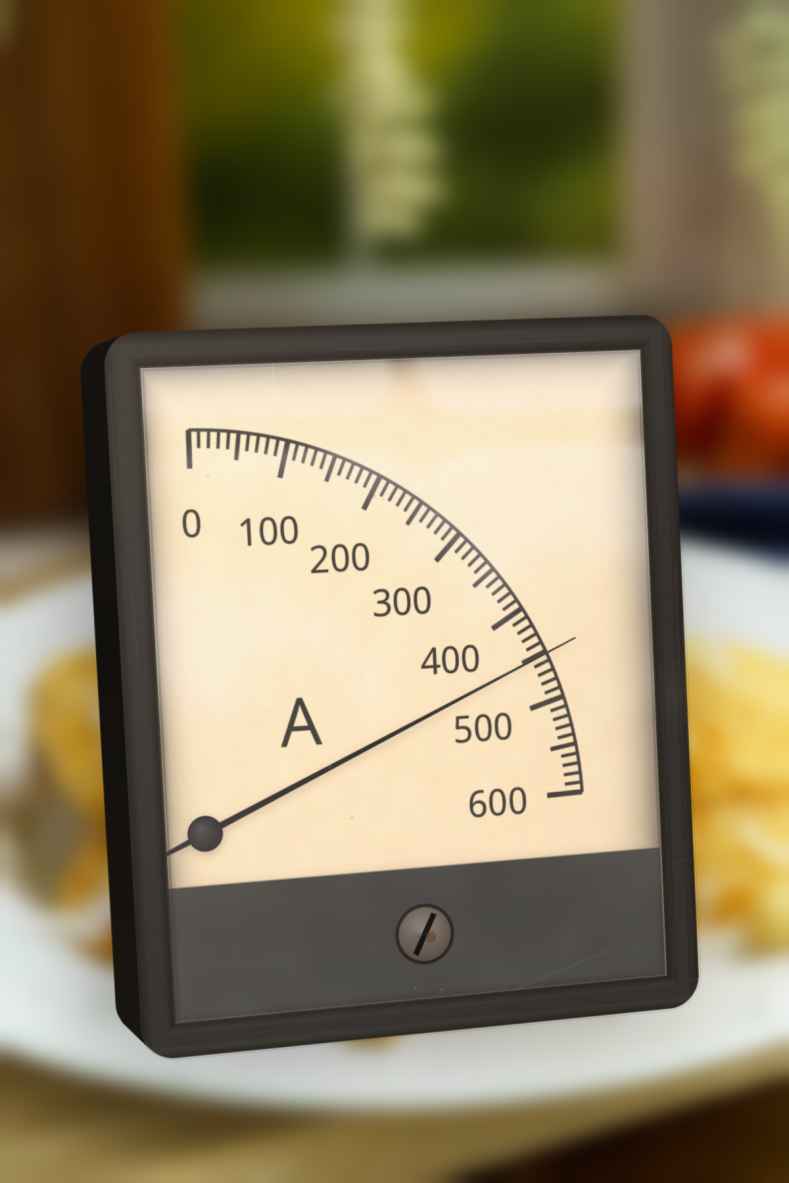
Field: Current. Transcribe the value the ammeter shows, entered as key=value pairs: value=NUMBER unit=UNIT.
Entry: value=450 unit=A
